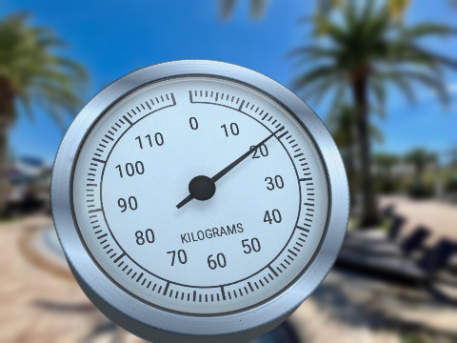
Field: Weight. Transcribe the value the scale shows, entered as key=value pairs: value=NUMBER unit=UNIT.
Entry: value=19 unit=kg
